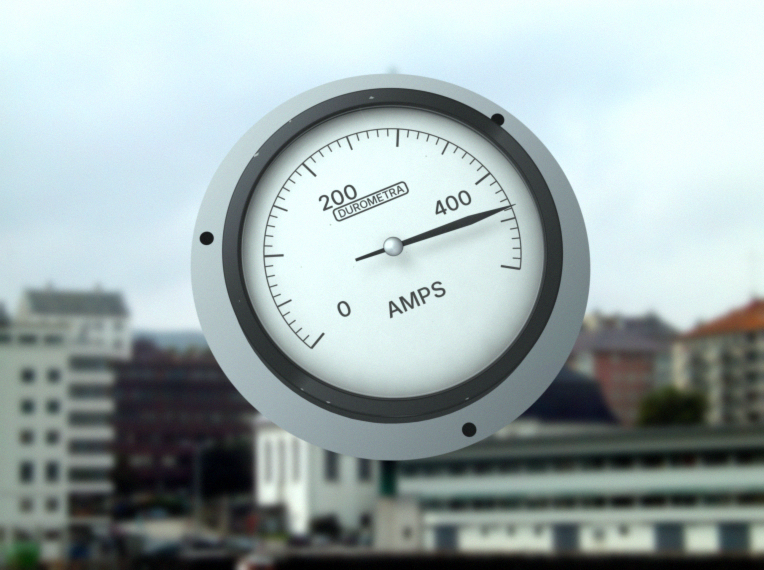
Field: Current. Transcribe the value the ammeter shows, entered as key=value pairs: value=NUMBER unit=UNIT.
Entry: value=440 unit=A
